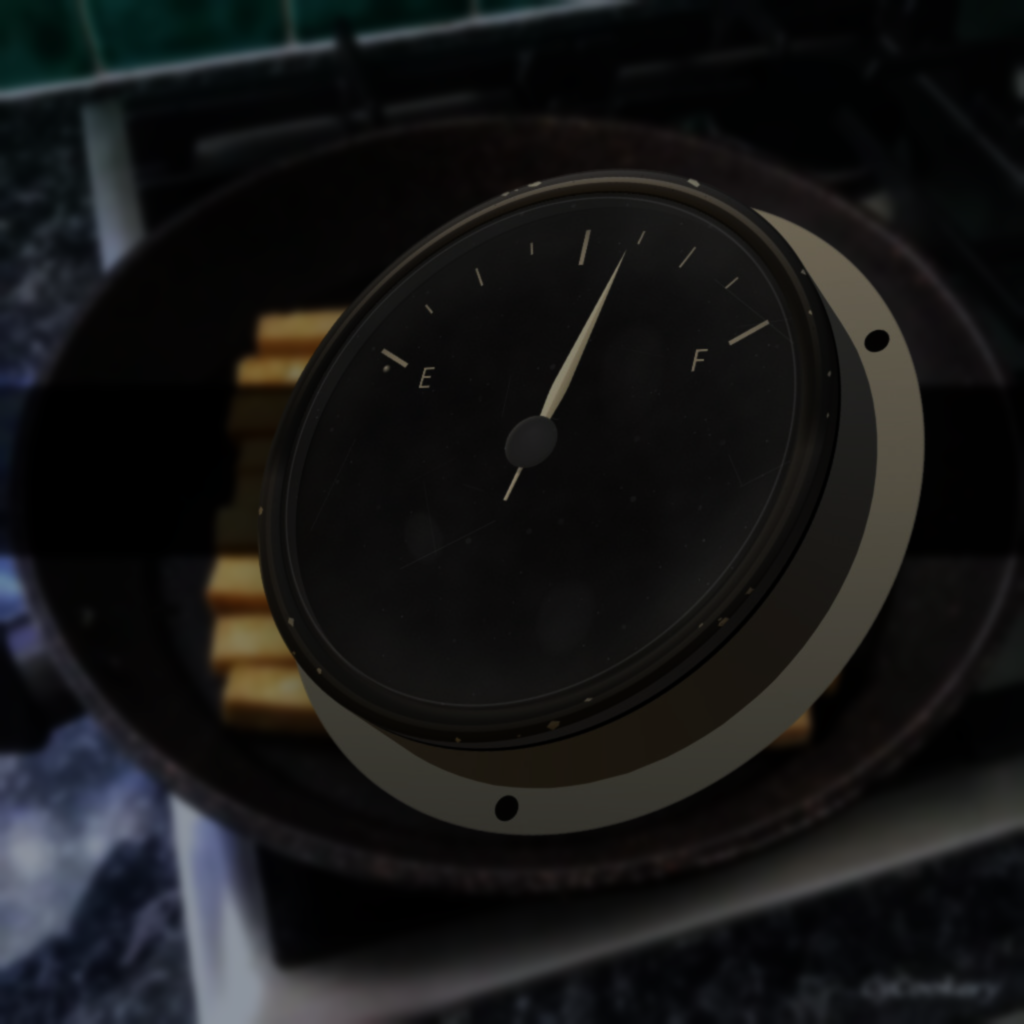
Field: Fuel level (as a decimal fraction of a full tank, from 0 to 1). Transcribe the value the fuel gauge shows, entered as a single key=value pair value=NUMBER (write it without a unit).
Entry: value=0.625
